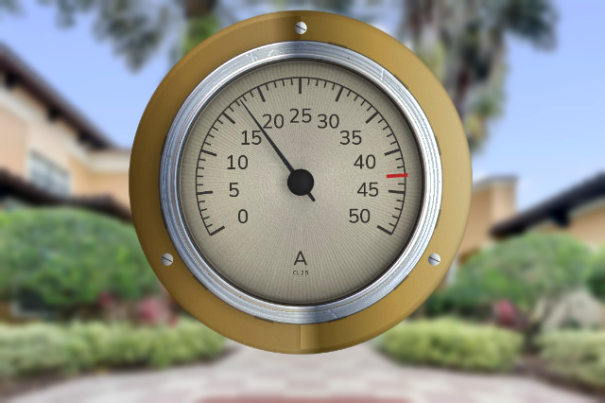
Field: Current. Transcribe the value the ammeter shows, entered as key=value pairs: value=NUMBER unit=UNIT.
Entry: value=17.5 unit=A
